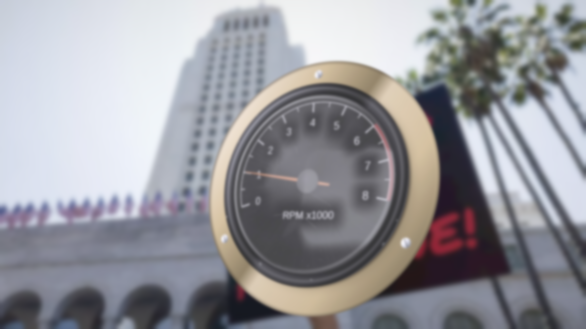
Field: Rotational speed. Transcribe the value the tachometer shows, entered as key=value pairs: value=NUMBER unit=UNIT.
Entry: value=1000 unit=rpm
